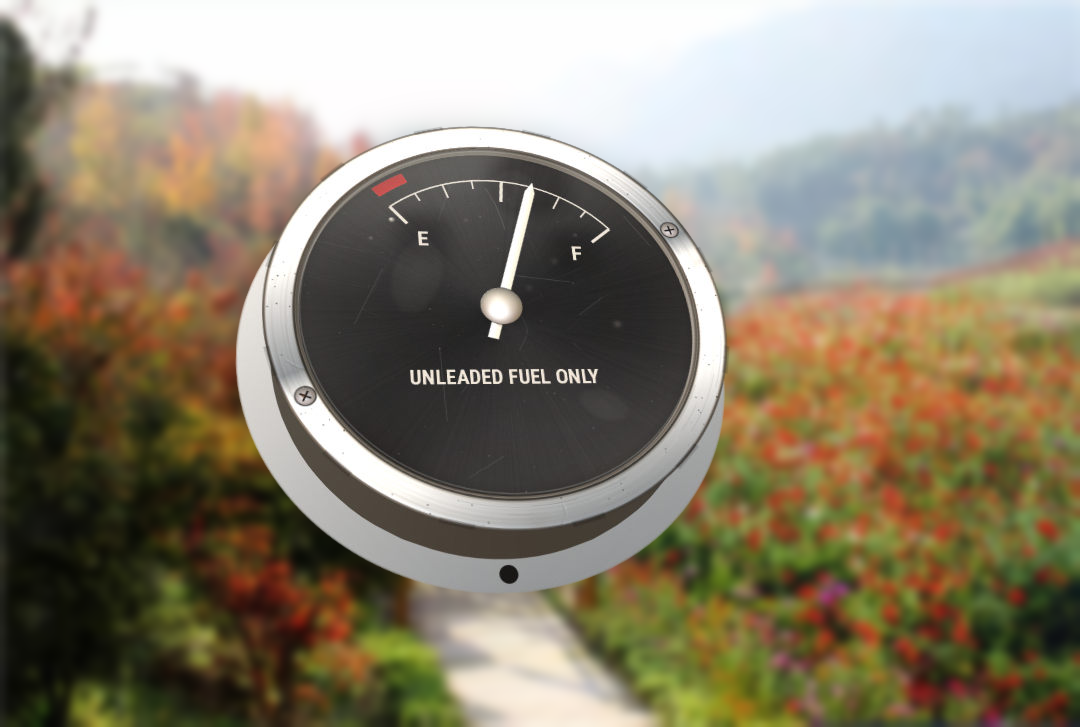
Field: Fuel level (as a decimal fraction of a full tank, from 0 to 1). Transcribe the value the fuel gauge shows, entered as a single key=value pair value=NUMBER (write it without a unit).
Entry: value=0.625
